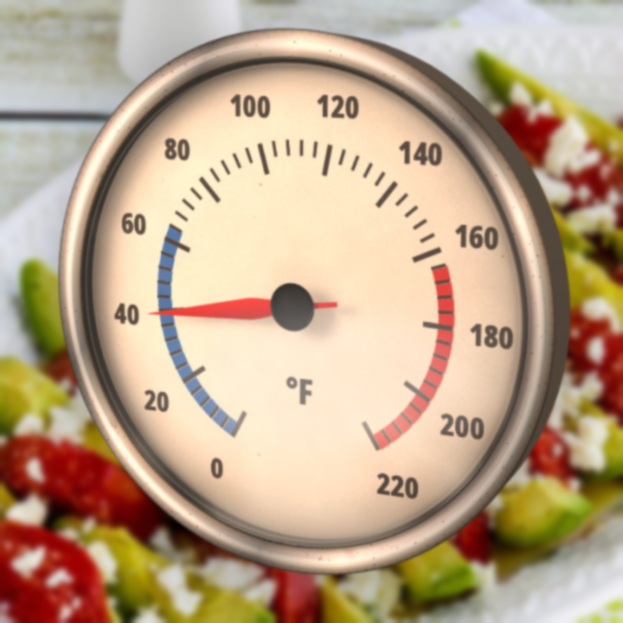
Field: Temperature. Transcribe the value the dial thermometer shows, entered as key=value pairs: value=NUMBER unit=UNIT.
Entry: value=40 unit=°F
